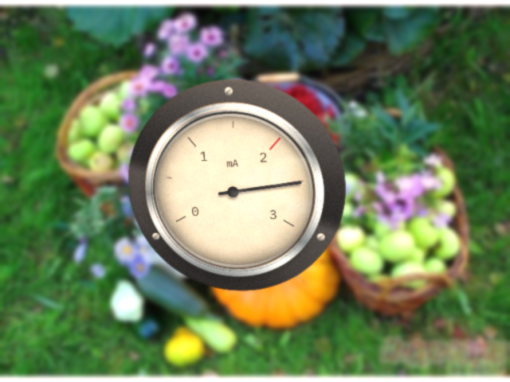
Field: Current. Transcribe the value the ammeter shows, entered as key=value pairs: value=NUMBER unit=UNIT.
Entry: value=2.5 unit=mA
